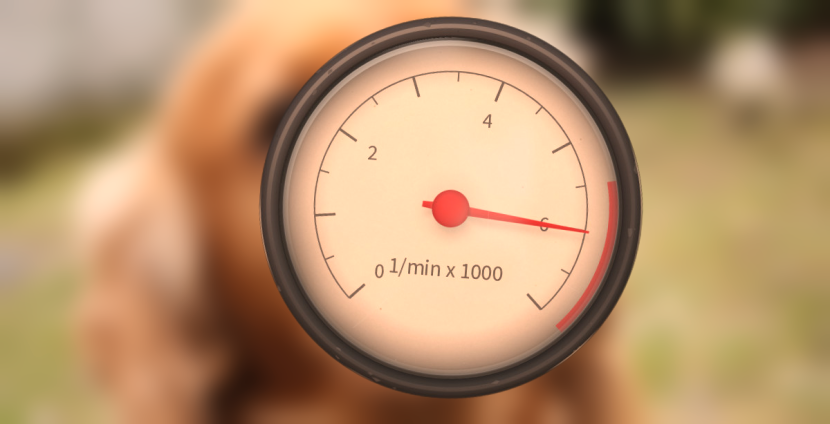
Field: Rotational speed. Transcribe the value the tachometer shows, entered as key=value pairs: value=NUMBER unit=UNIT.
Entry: value=6000 unit=rpm
